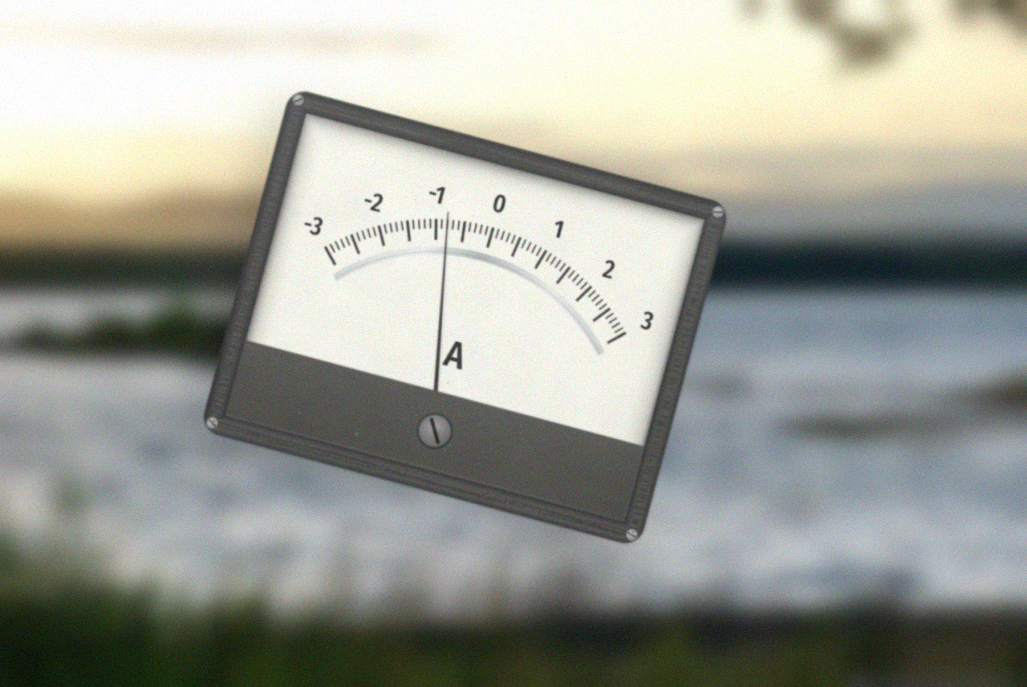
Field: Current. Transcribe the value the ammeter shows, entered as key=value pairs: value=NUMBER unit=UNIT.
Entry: value=-0.8 unit=A
